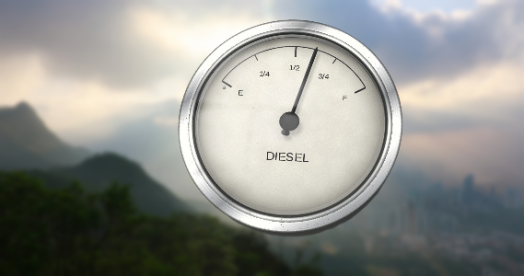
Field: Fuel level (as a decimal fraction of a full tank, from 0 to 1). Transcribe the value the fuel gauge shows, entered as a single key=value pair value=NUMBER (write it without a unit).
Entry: value=0.625
